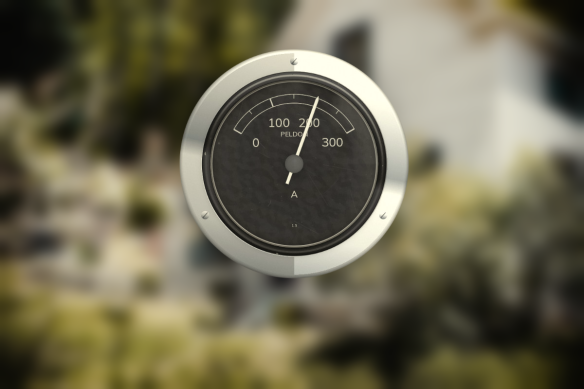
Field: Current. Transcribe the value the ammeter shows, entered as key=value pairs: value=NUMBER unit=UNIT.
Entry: value=200 unit=A
